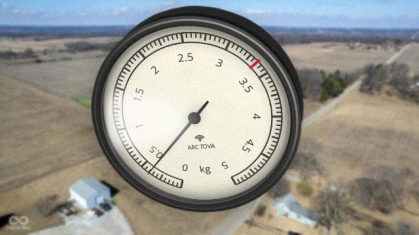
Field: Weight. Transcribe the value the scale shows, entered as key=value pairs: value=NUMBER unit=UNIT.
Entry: value=0.4 unit=kg
